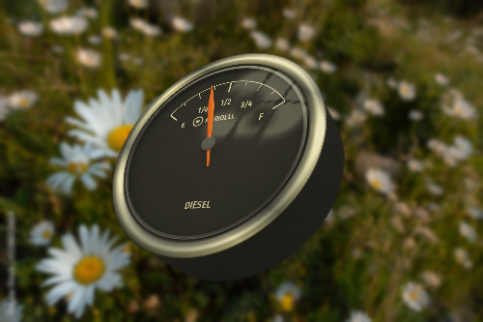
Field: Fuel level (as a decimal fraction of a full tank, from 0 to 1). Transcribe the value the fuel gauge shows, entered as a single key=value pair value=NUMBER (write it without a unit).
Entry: value=0.375
